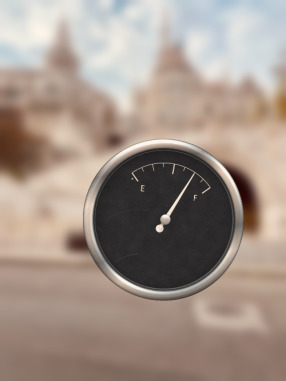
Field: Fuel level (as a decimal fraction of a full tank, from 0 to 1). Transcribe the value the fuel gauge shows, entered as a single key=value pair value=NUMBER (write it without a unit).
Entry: value=0.75
